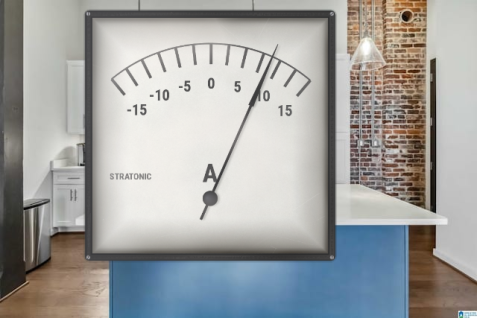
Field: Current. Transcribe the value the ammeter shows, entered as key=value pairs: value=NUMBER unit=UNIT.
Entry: value=8.75 unit=A
